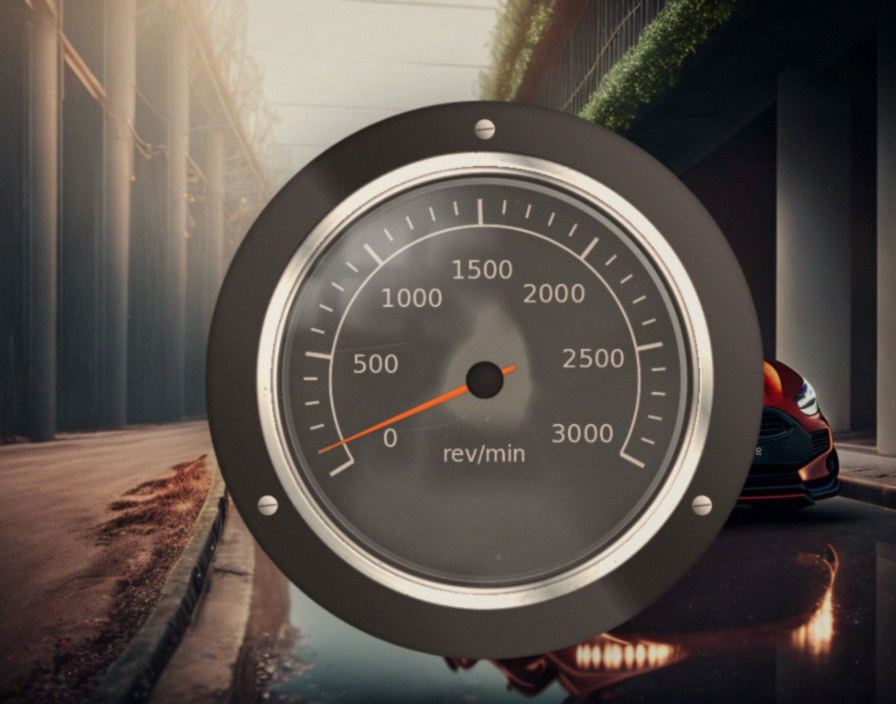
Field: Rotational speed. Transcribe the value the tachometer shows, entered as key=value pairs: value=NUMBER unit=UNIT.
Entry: value=100 unit=rpm
